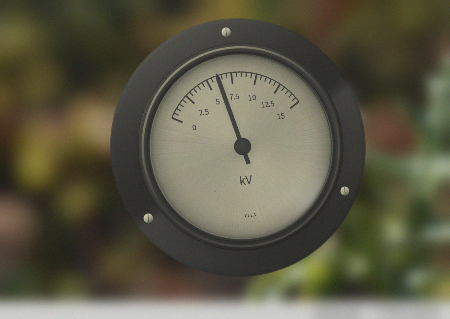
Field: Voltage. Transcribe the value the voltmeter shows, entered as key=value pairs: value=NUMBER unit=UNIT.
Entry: value=6 unit=kV
